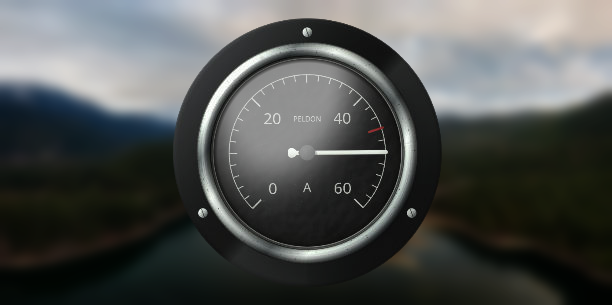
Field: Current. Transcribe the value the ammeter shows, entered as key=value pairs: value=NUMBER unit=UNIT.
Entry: value=50 unit=A
